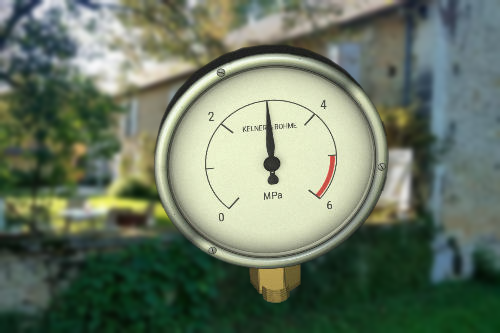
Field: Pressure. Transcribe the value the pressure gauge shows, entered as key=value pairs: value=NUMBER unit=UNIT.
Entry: value=3 unit=MPa
